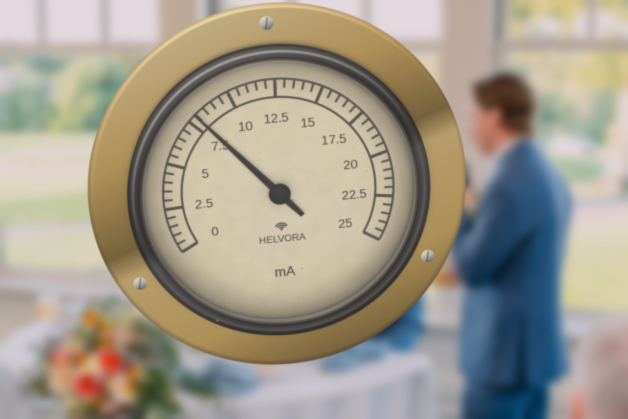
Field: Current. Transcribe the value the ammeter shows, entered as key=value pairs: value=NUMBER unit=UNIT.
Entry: value=8 unit=mA
